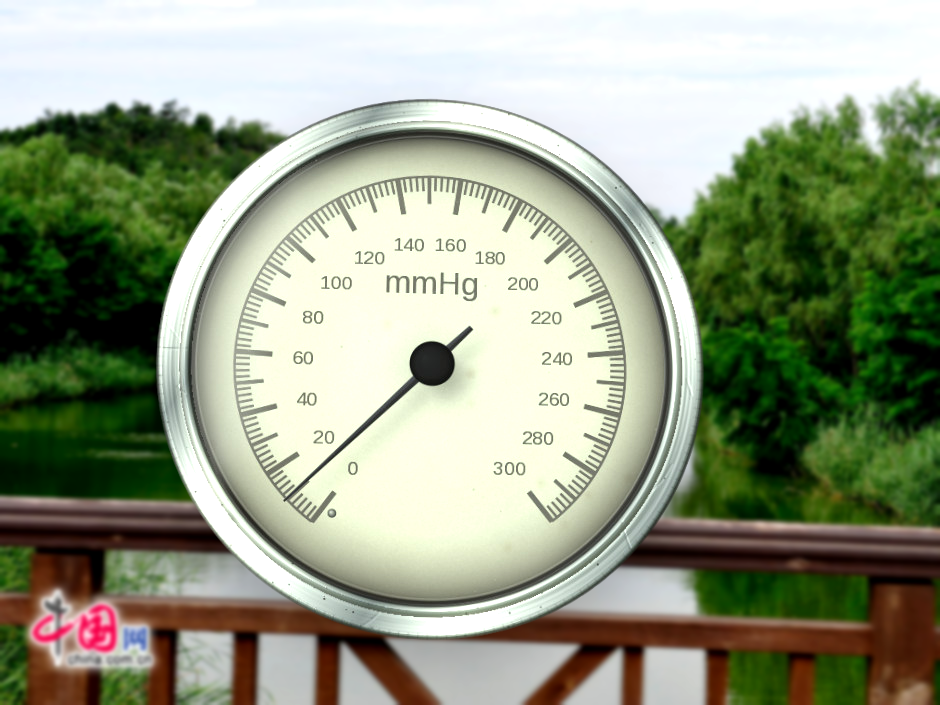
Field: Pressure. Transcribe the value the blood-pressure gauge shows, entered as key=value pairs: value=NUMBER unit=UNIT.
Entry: value=10 unit=mmHg
